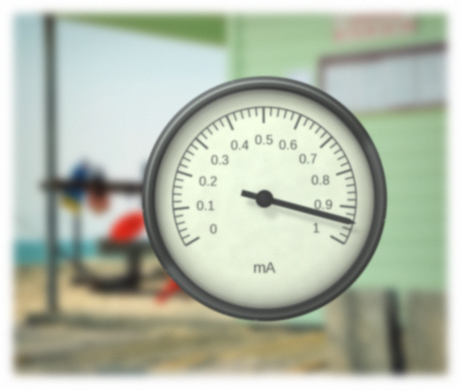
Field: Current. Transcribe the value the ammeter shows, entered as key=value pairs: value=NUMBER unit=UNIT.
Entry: value=0.94 unit=mA
